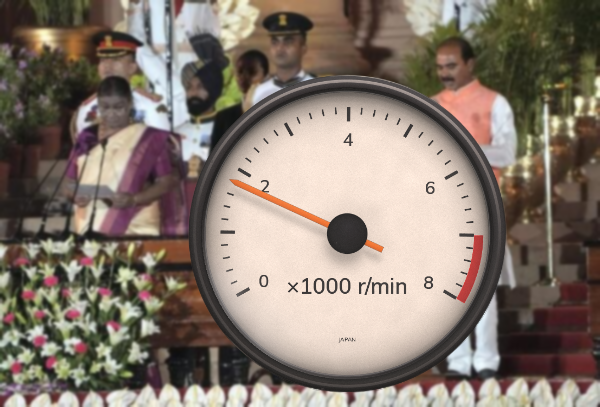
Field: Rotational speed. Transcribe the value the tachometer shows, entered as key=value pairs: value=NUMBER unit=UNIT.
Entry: value=1800 unit=rpm
